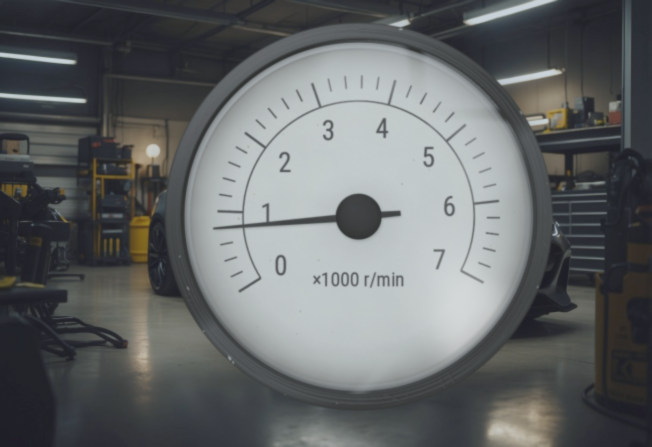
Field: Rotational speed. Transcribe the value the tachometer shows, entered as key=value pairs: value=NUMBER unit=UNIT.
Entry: value=800 unit=rpm
